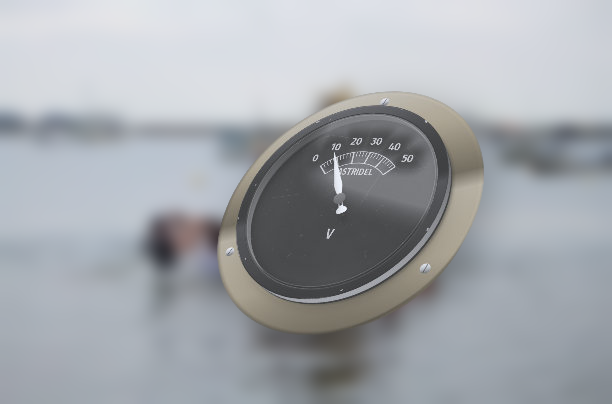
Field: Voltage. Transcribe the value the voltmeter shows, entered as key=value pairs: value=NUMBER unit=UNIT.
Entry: value=10 unit=V
